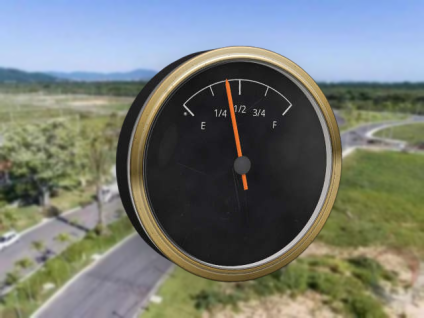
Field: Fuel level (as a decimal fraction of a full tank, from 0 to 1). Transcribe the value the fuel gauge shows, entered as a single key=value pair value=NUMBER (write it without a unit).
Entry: value=0.375
